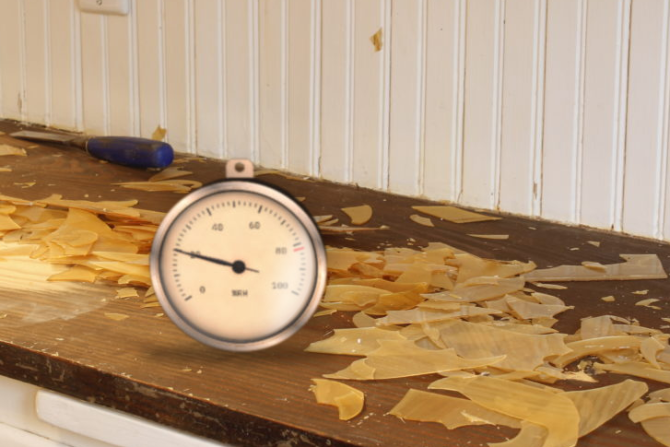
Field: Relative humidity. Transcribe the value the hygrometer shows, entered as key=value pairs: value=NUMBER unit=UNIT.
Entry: value=20 unit=%
